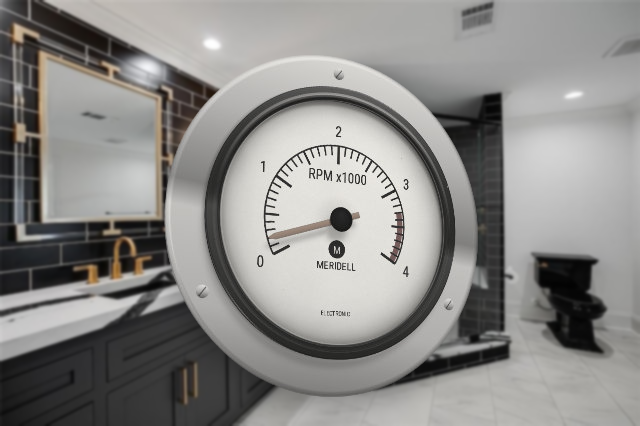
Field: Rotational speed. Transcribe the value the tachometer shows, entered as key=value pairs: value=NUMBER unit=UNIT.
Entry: value=200 unit=rpm
